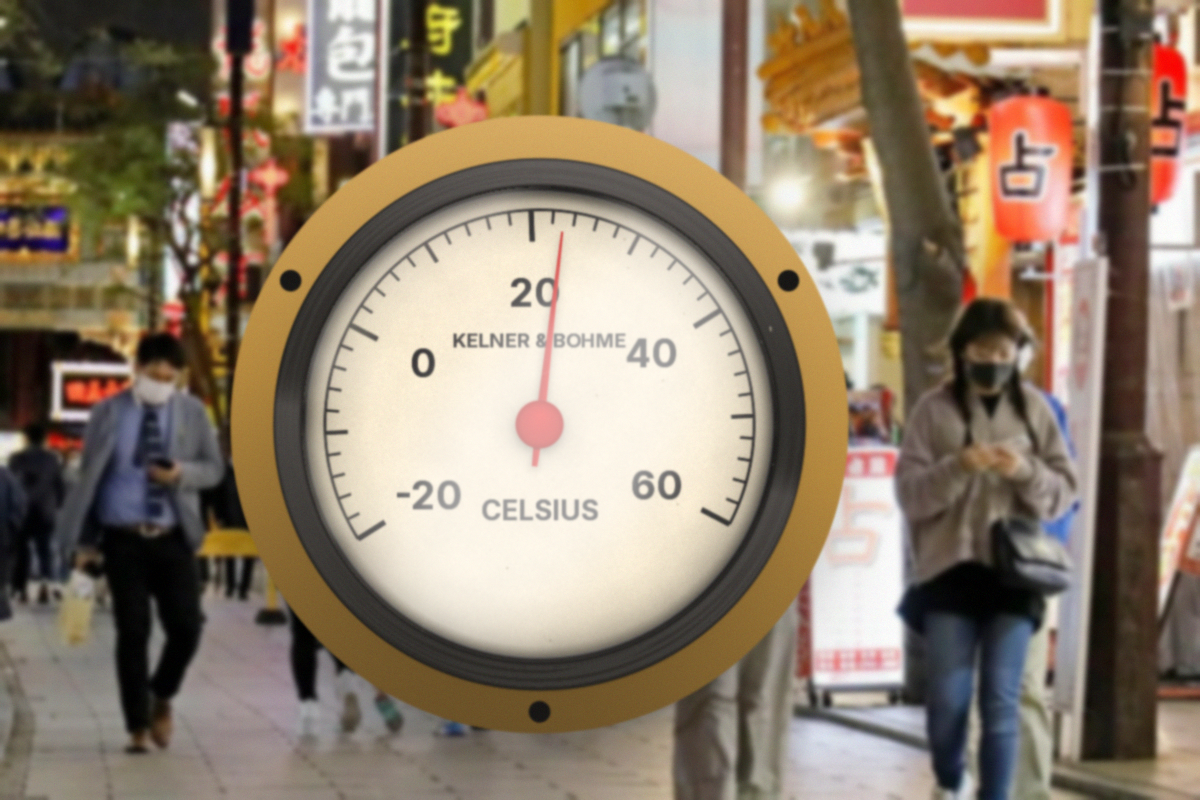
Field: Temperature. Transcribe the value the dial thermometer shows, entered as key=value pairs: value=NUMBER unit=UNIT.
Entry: value=23 unit=°C
